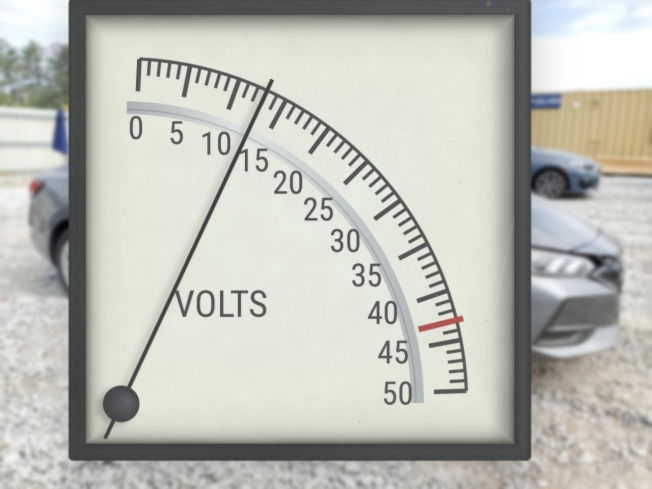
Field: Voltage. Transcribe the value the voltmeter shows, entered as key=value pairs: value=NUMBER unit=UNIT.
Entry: value=13 unit=V
